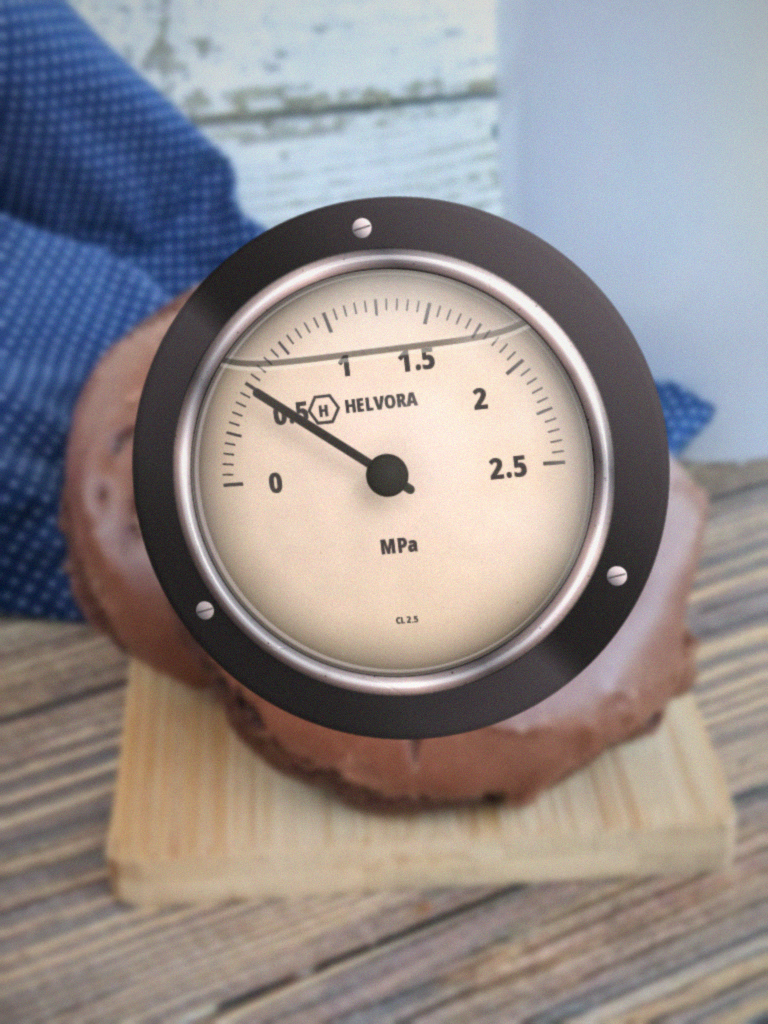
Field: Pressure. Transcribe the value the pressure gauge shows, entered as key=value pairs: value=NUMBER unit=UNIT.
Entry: value=0.5 unit=MPa
